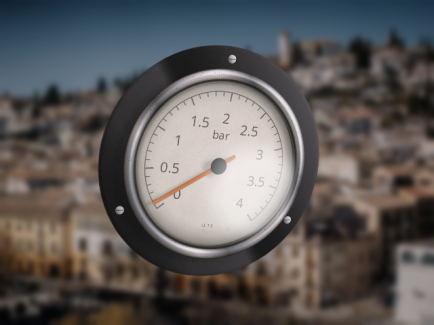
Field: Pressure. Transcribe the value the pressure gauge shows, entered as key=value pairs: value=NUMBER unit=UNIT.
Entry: value=0.1 unit=bar
